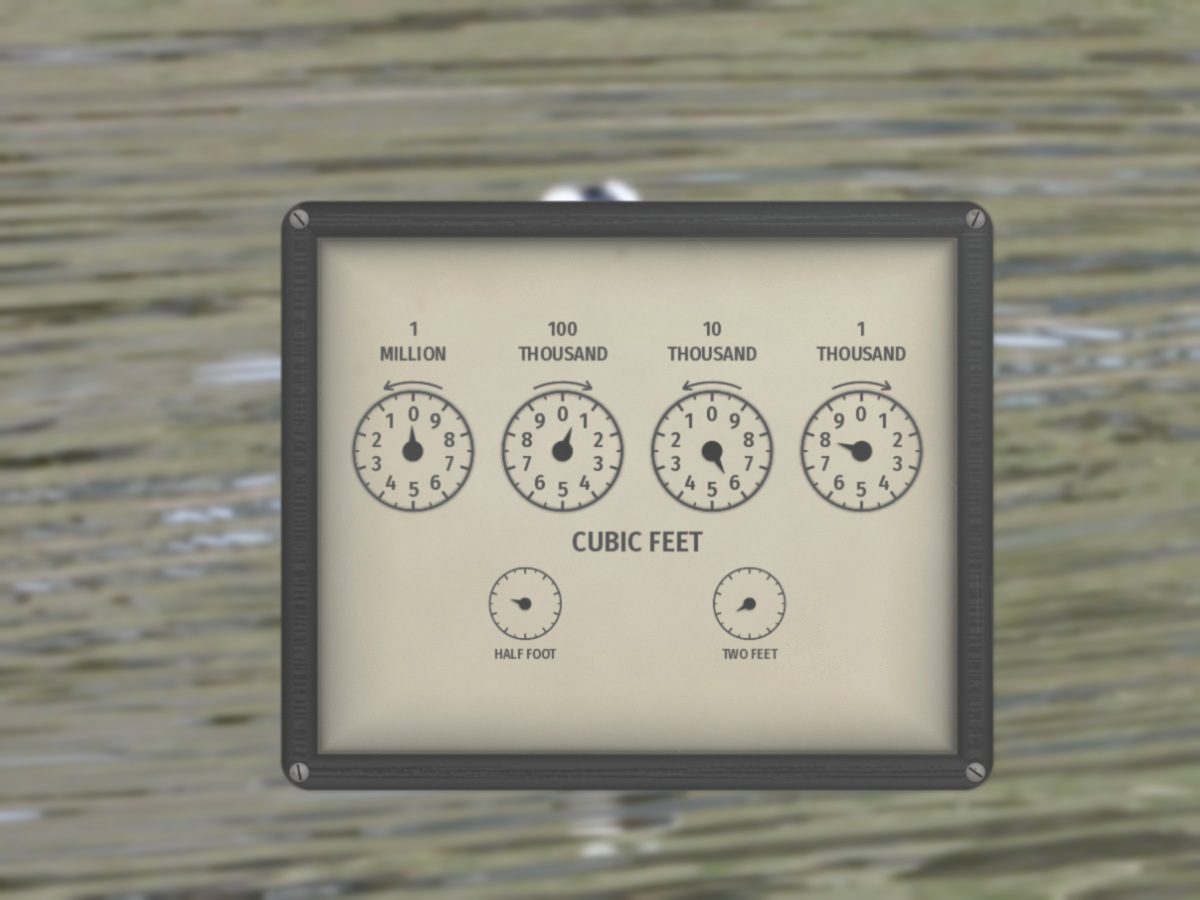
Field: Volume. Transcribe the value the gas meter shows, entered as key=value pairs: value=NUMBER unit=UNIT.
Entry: value=5800 unit=ft³
